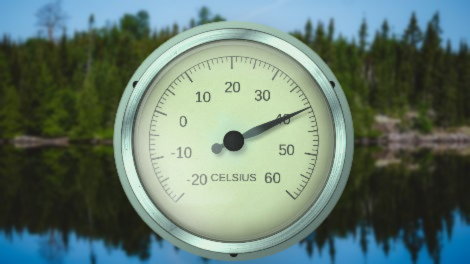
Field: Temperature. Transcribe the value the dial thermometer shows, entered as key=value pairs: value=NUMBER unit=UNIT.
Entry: value=40 unit=°C
